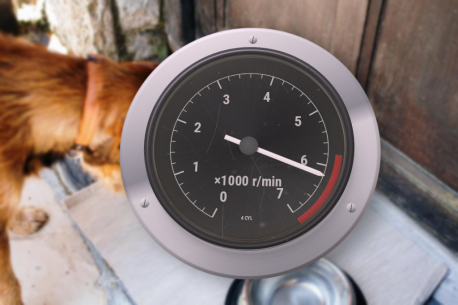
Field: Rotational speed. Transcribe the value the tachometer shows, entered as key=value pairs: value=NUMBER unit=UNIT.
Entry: value=6200 unit=rpm
